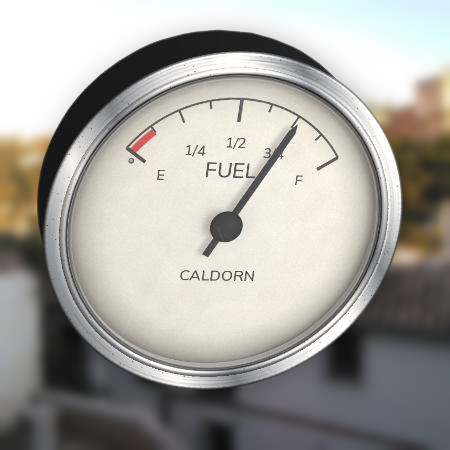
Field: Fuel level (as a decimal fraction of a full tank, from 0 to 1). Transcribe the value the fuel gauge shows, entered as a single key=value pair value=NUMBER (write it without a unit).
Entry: value=0.75
